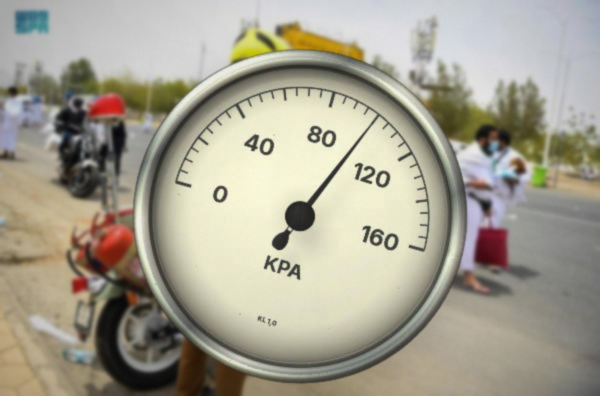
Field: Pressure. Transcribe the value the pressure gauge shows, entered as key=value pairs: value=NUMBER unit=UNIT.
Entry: value=100 unit=kPa
